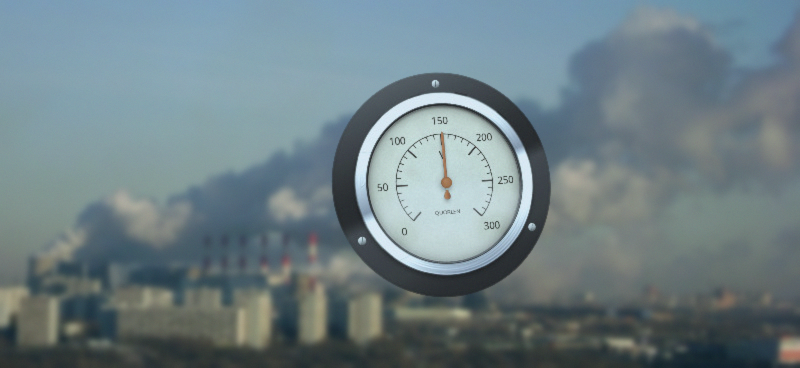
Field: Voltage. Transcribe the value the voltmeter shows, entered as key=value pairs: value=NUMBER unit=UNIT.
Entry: value=150 unit=V
